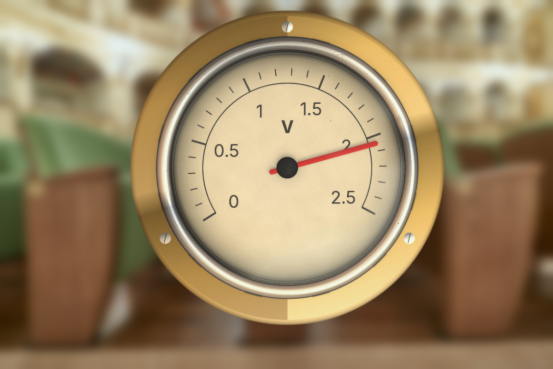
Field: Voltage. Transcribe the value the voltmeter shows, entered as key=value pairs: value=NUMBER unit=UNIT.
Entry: value=2.05 unit=V
